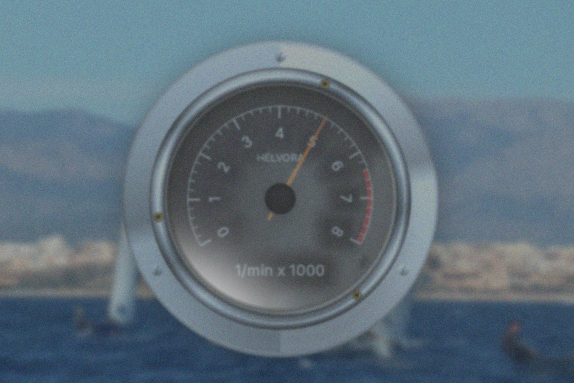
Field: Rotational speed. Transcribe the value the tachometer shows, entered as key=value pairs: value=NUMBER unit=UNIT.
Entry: value=5000 unit=rpm
